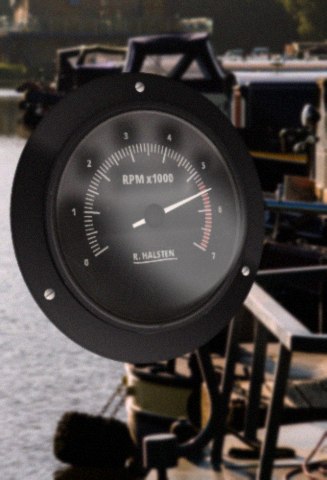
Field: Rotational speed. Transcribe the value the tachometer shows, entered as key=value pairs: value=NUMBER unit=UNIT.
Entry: value=5500 unit=rpm
